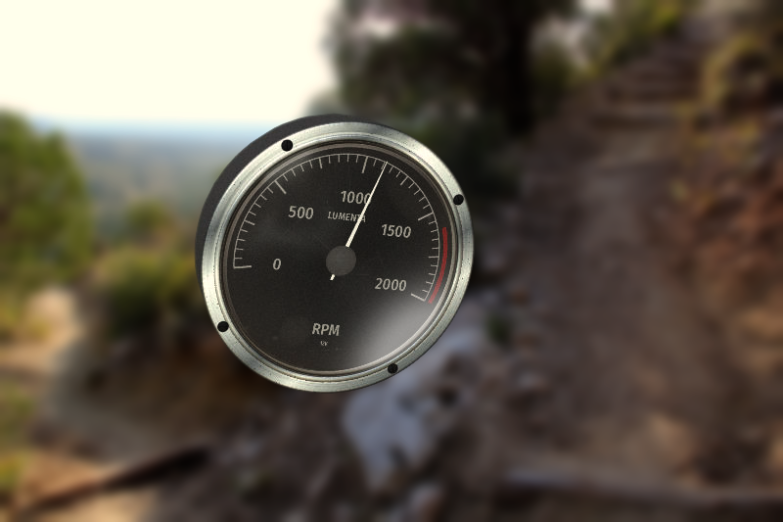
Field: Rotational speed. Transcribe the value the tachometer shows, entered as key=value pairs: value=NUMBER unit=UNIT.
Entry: value=1100 unit=rpm
